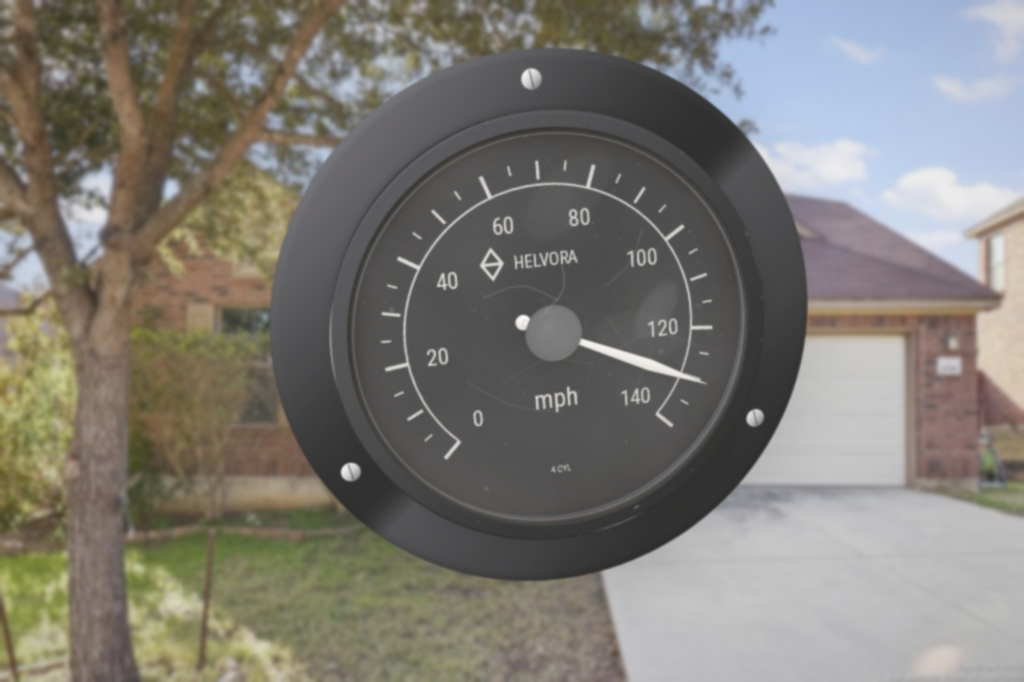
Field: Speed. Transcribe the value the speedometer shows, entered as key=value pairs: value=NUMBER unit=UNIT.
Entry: value=130 unit=mph
